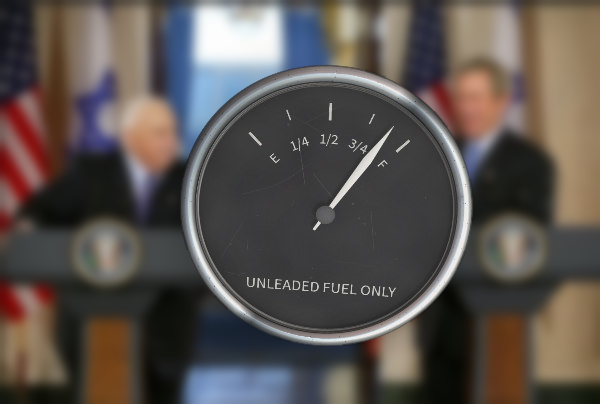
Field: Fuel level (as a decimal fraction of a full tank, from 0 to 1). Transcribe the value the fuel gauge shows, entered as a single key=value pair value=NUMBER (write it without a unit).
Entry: value=0.875
